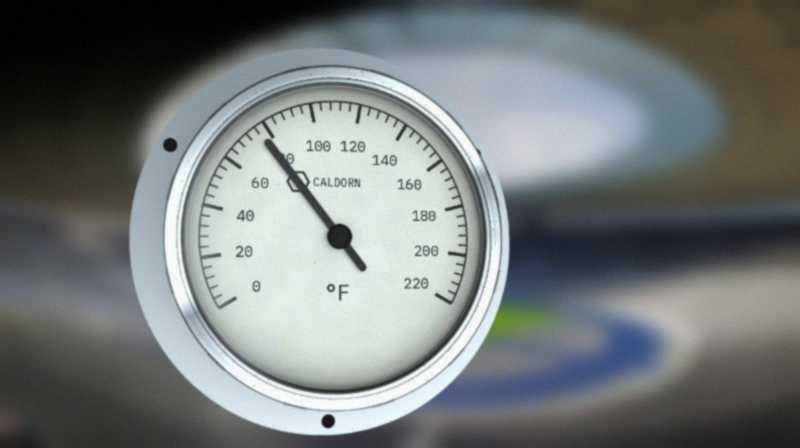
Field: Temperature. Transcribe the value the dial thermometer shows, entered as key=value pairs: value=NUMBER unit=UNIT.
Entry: value=76 unit=°F
